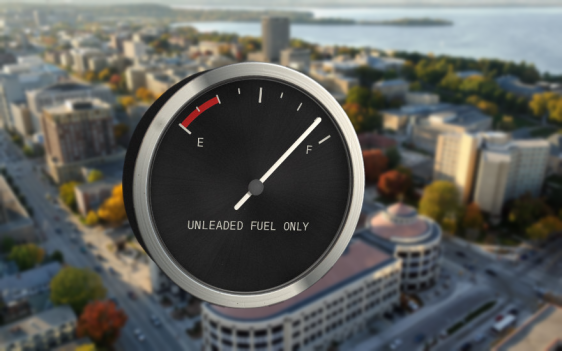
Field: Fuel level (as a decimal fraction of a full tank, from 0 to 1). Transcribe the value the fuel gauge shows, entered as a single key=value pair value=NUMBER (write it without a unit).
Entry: value=0.875
